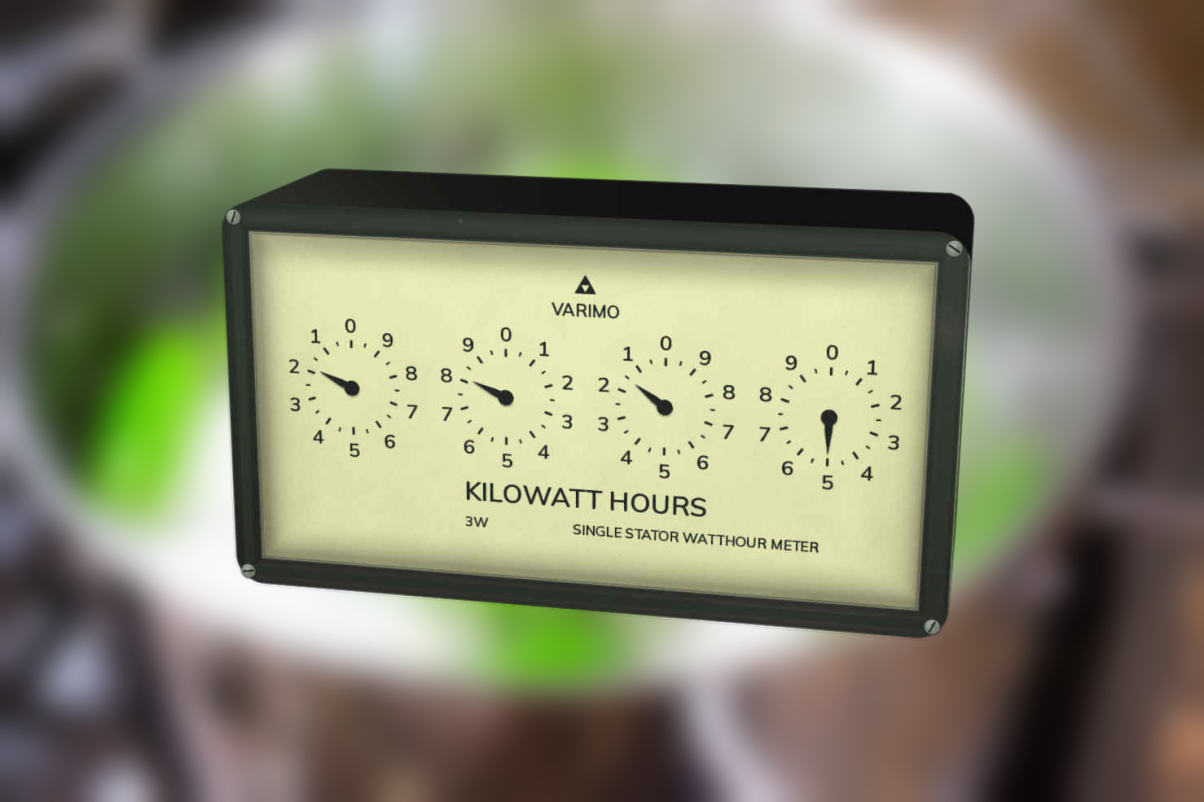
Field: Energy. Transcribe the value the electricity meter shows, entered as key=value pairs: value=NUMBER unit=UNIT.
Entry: value=1815 unit=kWh
